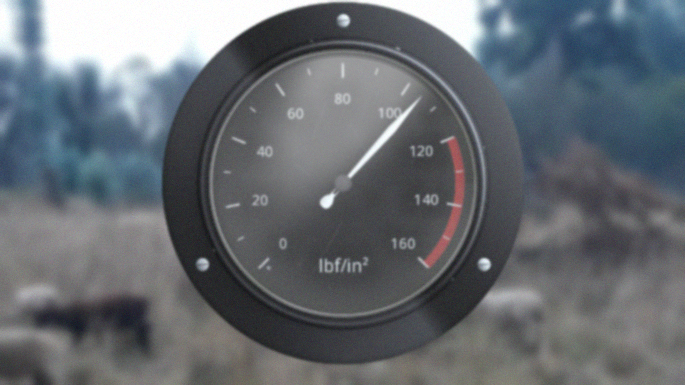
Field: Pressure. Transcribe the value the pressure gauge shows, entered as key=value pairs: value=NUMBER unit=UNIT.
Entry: value=105 unit=psi
